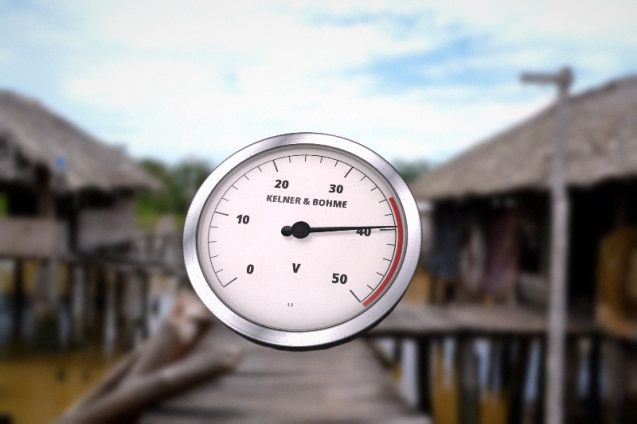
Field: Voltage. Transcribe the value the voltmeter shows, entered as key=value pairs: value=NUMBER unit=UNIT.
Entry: value=40 unit=V
